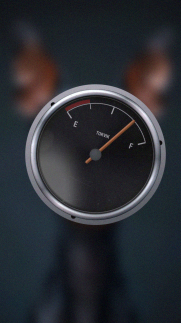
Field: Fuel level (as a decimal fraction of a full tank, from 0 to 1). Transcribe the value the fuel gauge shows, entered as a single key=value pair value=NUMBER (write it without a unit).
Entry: value=0.75
